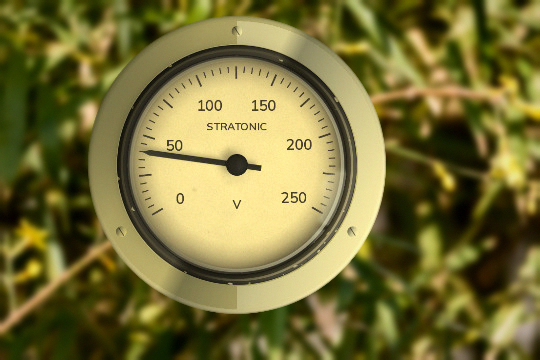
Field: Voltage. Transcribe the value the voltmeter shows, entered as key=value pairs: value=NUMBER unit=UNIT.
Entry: value=40 unit=V
